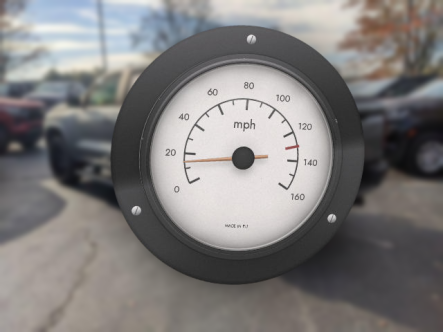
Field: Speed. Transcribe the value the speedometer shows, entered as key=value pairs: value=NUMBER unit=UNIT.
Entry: value=15 unit=mph
